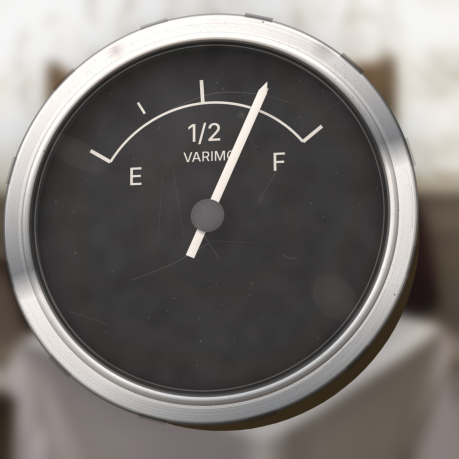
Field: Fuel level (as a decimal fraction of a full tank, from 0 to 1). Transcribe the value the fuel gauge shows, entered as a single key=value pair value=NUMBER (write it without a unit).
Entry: value=0.75
